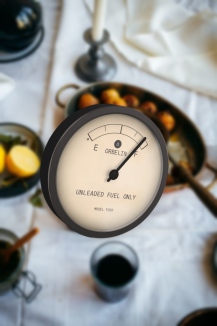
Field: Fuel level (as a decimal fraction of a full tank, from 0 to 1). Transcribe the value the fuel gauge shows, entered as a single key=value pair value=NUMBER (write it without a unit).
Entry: value=0.875
